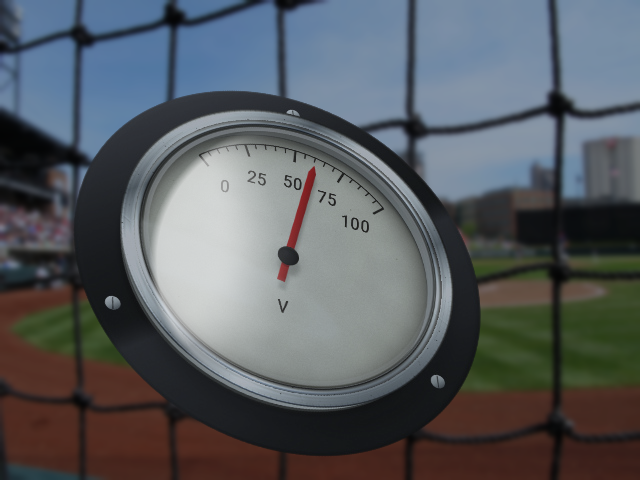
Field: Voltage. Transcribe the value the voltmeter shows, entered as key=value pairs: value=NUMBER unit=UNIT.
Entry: value=60 unit=V
